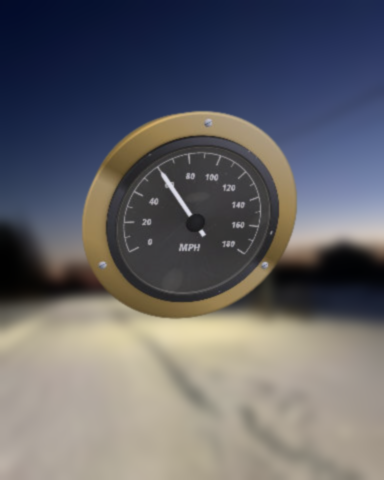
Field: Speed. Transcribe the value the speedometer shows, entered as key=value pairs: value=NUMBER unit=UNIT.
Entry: value=60 unit=mph
